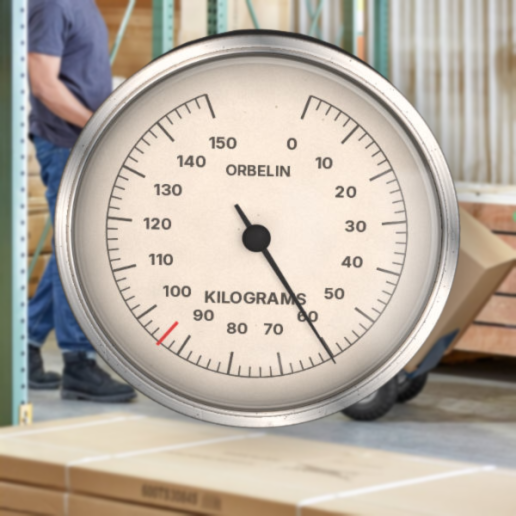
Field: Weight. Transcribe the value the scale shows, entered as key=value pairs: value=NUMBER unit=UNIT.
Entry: value=60 unit=kg
